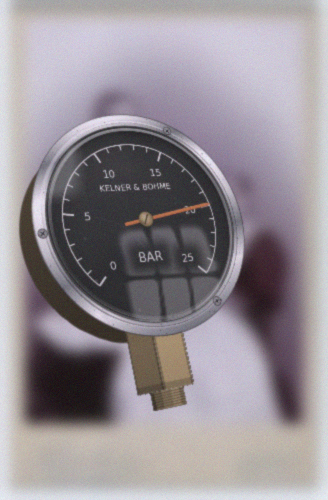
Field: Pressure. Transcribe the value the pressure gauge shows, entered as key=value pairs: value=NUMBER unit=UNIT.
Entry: value=20 unit=bar
